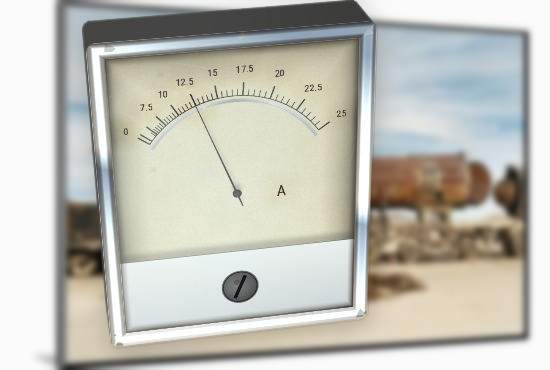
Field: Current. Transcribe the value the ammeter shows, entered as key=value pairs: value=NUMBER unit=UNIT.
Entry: value=12.5 unit=A
